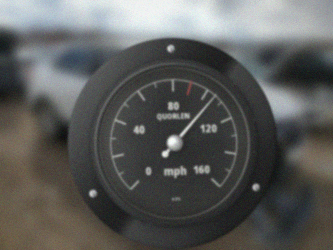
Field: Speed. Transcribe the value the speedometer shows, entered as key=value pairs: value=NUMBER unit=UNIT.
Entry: value=105 unit=mph
